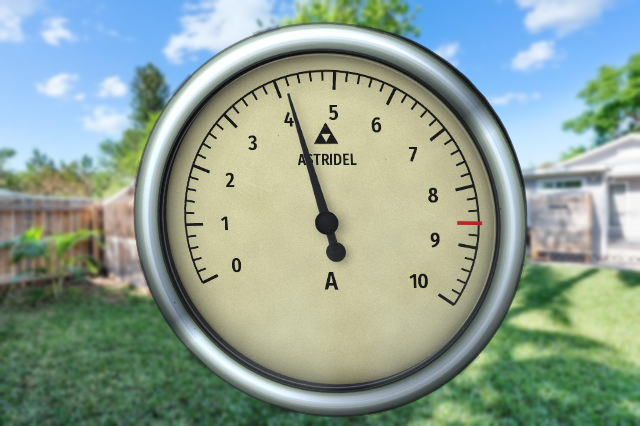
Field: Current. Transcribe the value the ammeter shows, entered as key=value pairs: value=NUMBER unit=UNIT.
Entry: value=4.2 unit=A
